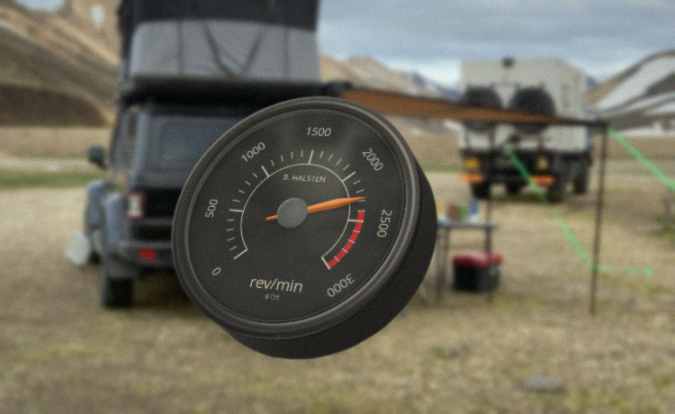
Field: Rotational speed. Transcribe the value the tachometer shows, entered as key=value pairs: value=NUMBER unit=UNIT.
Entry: value=2300 unit=rpm
